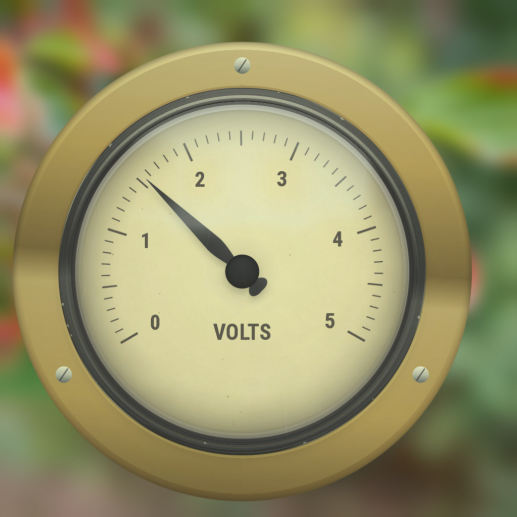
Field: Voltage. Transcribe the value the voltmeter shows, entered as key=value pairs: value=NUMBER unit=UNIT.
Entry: value=1.55 unit=V
